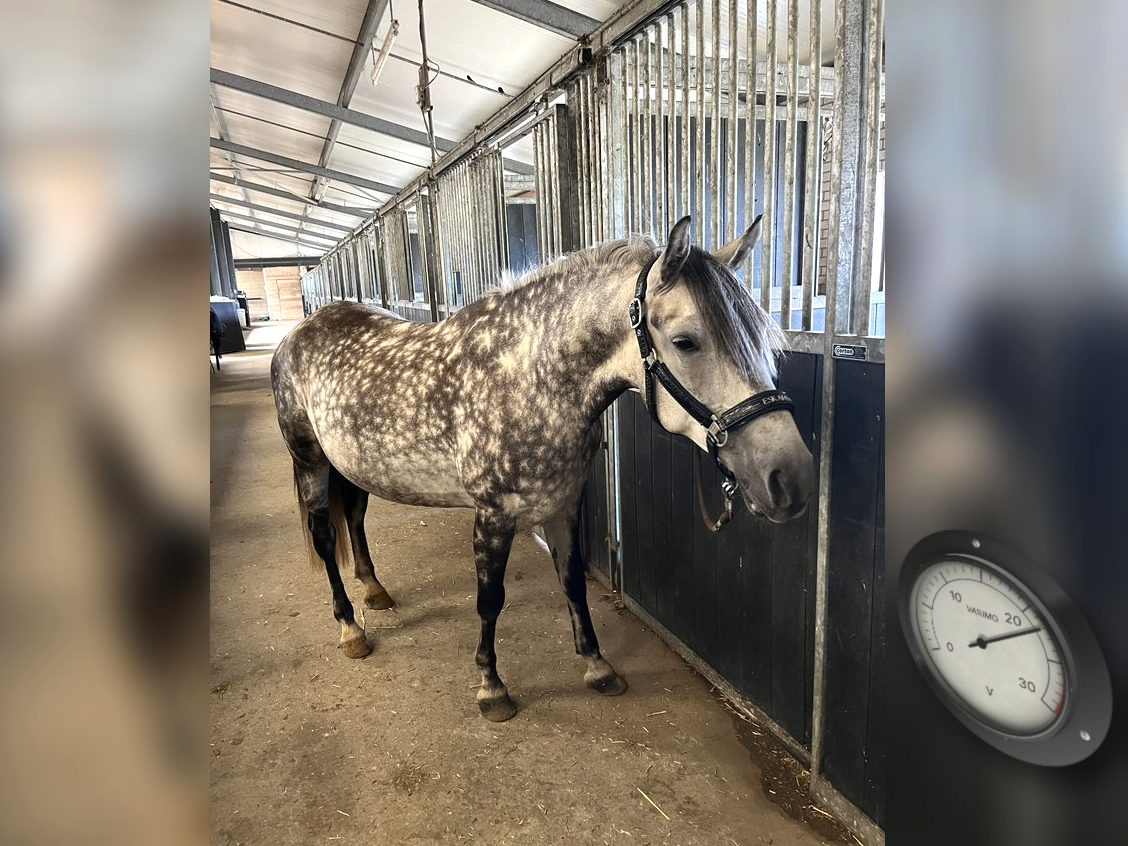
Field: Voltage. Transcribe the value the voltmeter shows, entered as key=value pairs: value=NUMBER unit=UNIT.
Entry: value=22 unit=V
